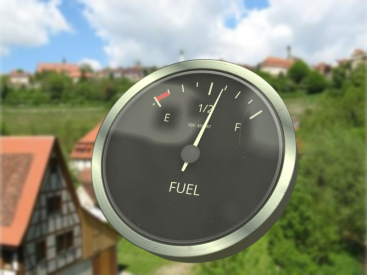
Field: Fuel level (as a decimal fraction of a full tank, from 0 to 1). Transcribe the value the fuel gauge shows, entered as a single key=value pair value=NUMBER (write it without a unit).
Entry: value=0.625
